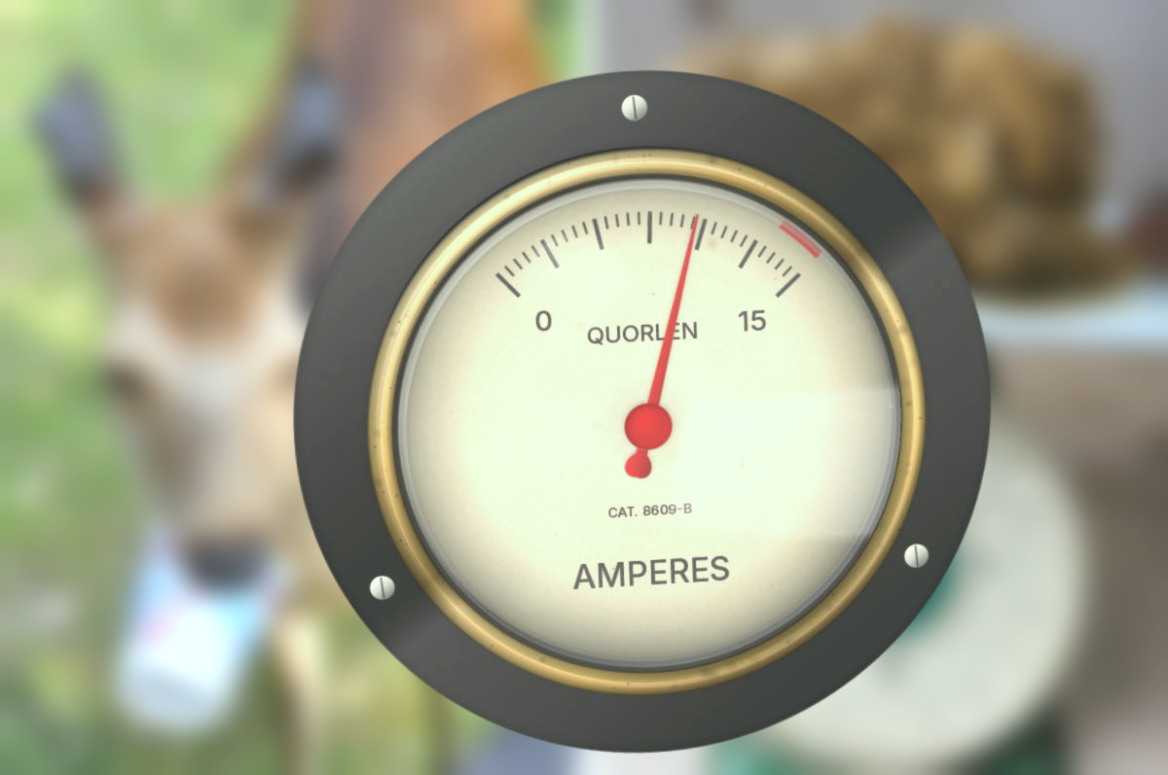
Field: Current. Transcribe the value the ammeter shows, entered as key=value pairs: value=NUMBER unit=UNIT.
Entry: value=9.5 unit=A
